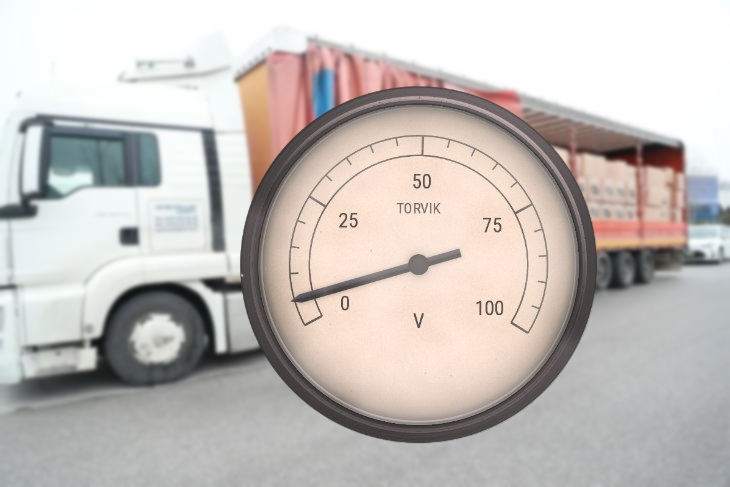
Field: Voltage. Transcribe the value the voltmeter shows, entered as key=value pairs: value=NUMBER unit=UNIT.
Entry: value=5 unit=V
